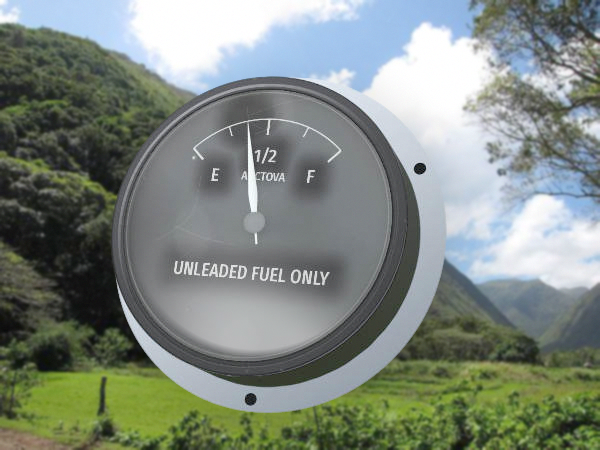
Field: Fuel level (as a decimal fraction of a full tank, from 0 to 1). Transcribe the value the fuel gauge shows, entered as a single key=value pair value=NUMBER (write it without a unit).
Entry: value=0.375
